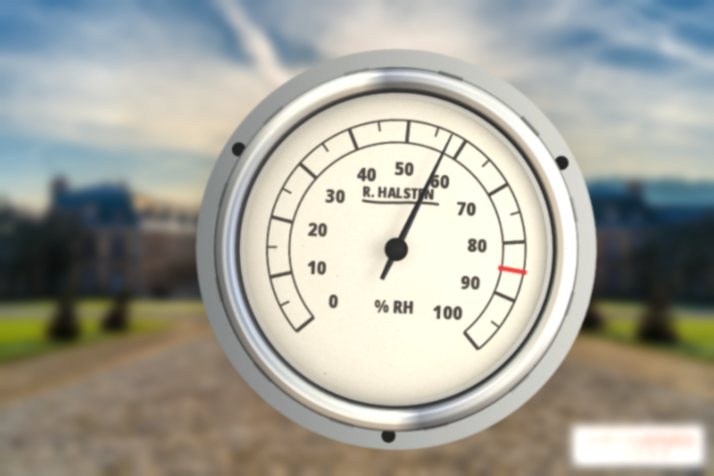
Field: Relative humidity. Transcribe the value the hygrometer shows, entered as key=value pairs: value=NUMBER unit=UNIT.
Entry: value=57.5 unit=%
